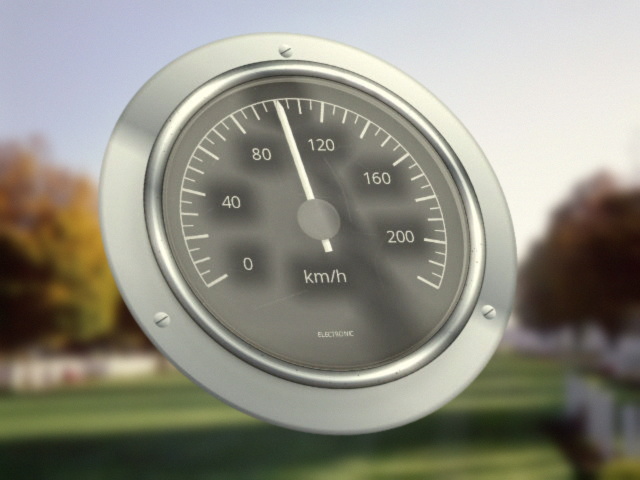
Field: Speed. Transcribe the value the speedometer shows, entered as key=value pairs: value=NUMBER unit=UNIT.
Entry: value=100 unit=km/h
